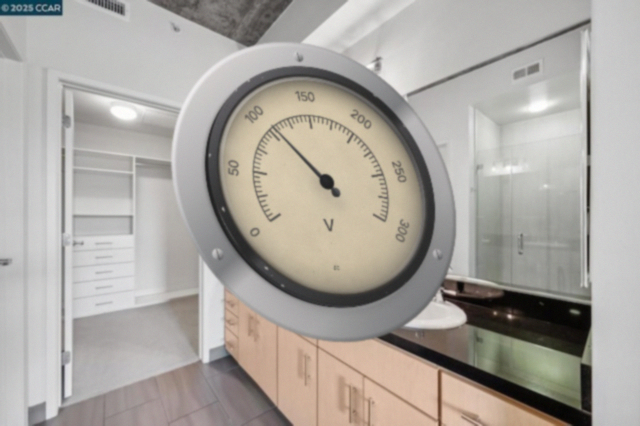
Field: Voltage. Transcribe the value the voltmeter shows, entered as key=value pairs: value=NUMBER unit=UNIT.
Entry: value=100 unit=V
